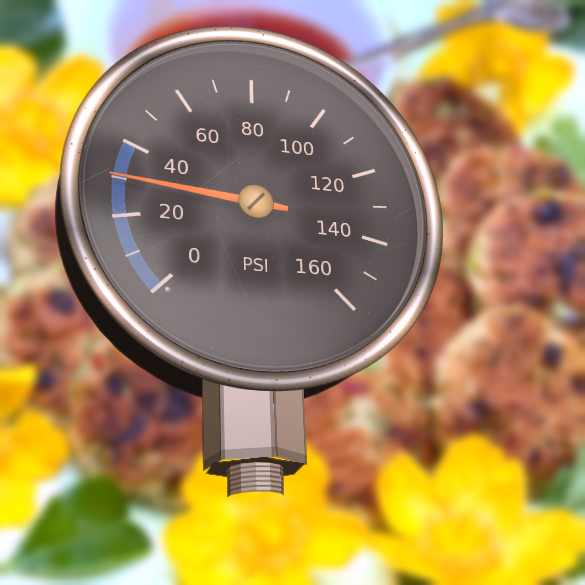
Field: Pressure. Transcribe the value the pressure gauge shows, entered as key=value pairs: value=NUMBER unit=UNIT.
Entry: value=30 unit=psi
